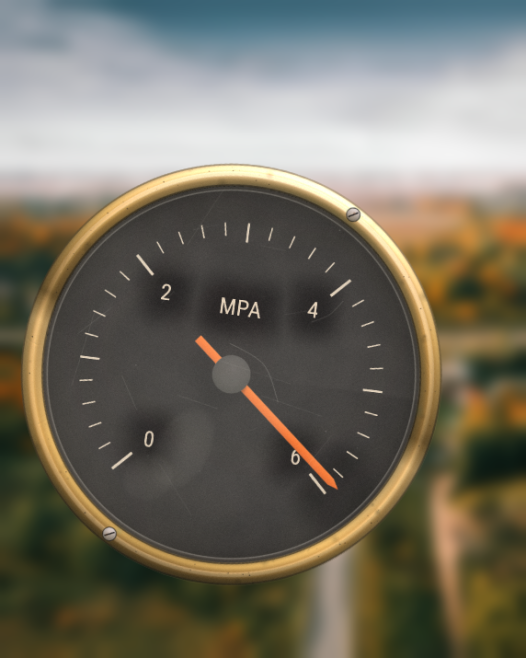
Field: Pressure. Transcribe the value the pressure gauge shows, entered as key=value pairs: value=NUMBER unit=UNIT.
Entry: value=5.9 unit=MPa
